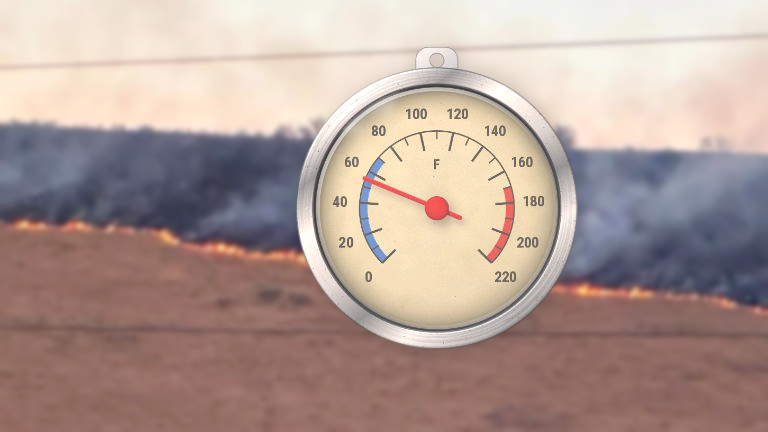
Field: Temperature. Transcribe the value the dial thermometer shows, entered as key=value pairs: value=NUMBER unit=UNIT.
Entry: value=55 unit=°F
